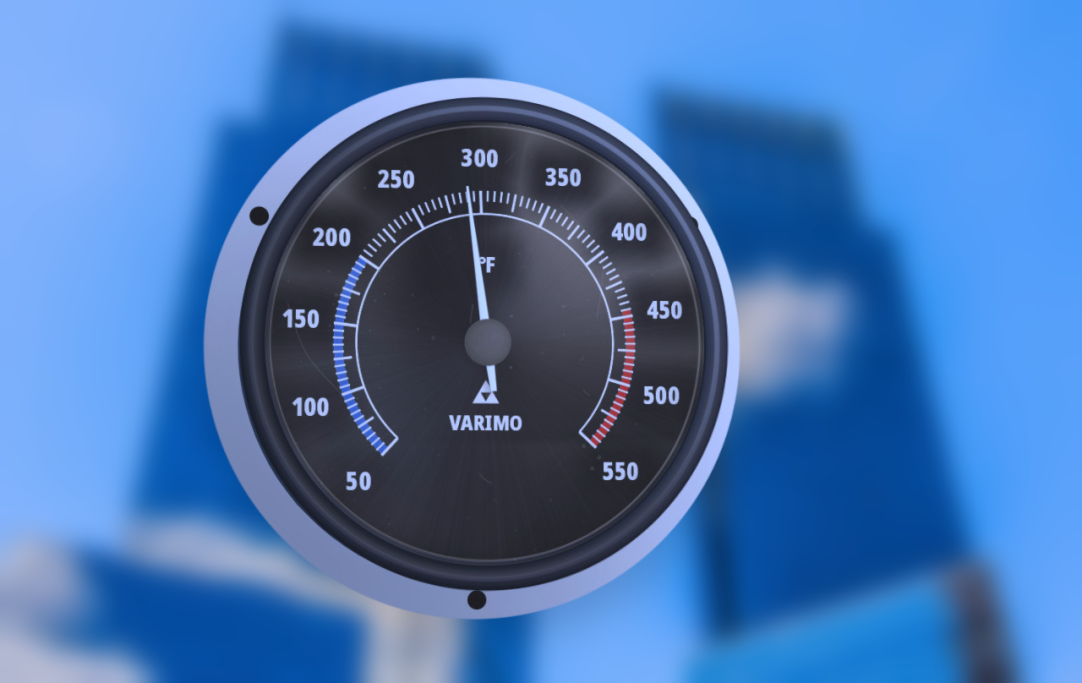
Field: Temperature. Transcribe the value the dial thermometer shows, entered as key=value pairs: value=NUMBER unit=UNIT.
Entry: value=290 unit=°F
